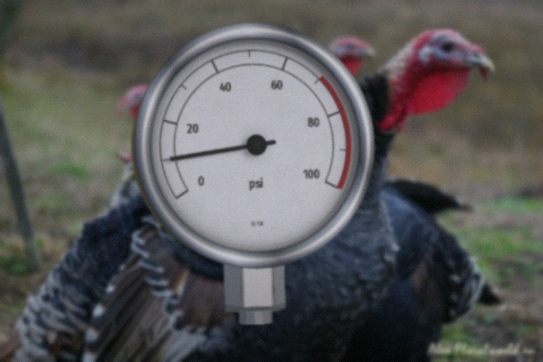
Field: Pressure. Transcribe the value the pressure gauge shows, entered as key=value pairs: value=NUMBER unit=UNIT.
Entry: value=10 unit=psi
